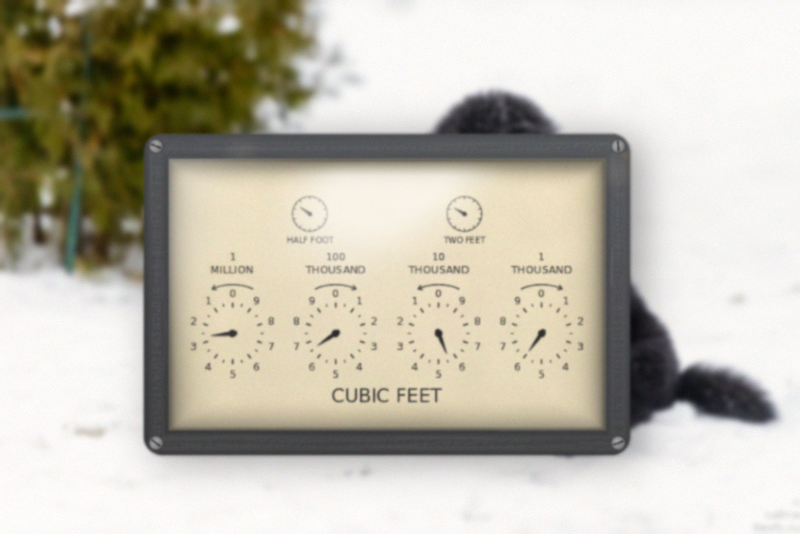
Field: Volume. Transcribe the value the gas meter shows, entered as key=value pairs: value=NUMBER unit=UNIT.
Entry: value=265600 unit=ft³
